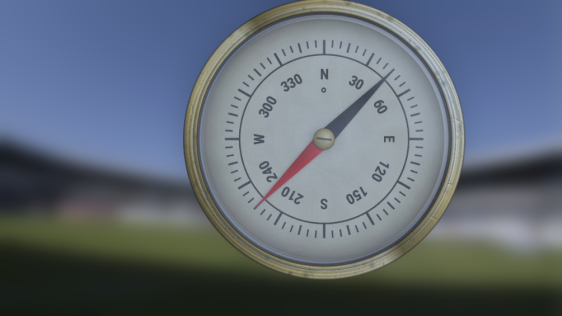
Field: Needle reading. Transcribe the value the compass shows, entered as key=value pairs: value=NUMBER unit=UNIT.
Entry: value=225 unit=°
